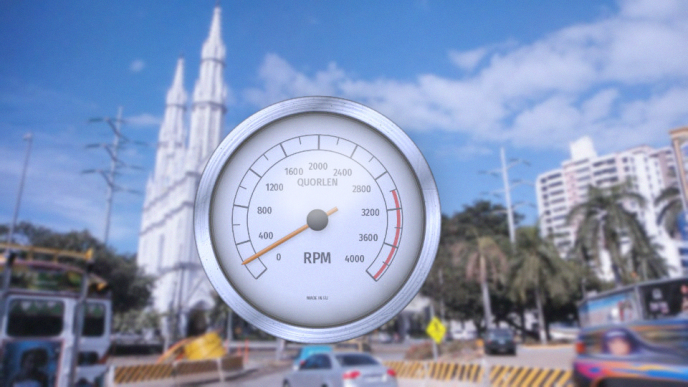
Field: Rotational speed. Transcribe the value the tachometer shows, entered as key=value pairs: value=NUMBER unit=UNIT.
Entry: value=200 unit=rpm
